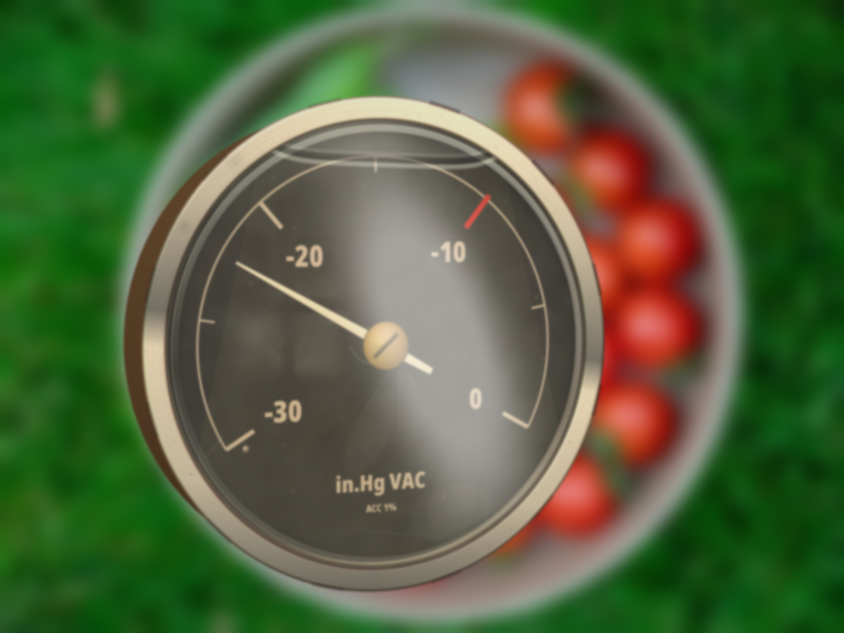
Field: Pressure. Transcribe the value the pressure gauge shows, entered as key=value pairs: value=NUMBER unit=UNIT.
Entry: value=-22.5 unit=inHg
